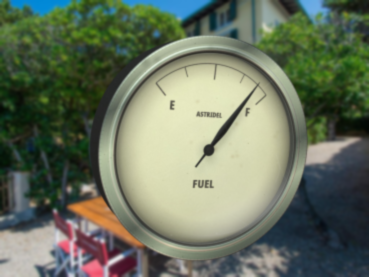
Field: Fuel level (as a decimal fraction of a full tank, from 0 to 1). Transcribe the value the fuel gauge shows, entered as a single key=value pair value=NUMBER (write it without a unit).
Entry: value=0.875
